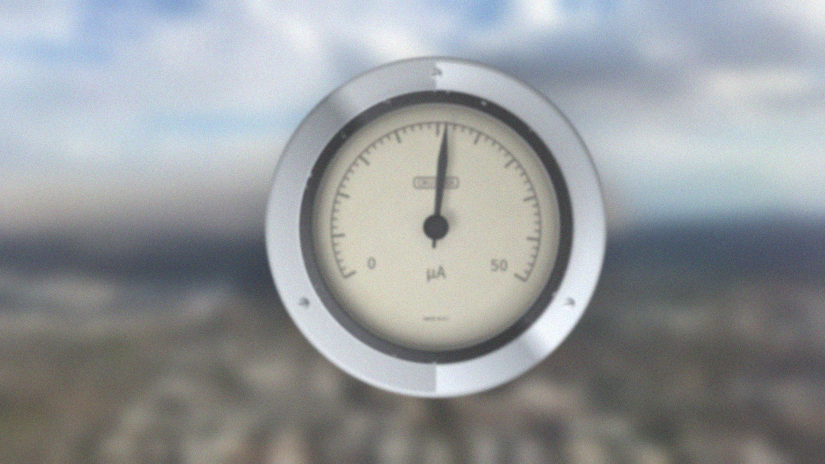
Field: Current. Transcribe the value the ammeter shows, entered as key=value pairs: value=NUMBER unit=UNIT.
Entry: value=26 unit=µA
